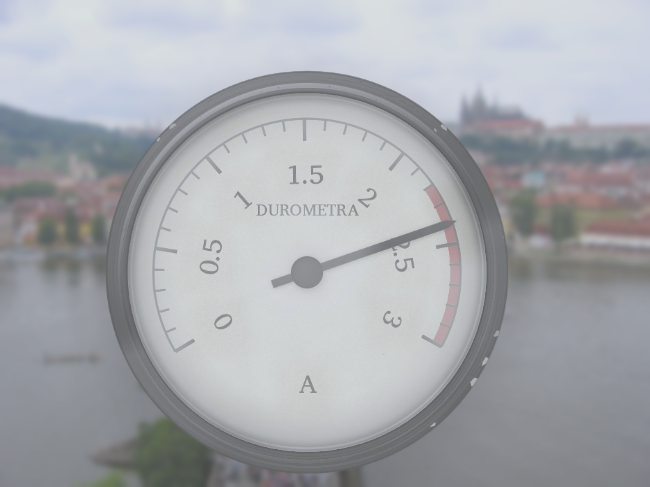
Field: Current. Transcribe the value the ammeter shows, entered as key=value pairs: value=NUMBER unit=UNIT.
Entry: value=2.4 unit=A
